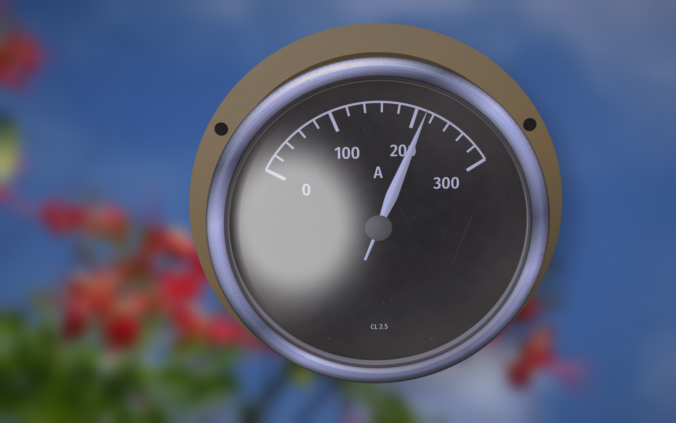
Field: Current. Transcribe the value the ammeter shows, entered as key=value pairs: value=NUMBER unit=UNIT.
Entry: value=210 unit=A
